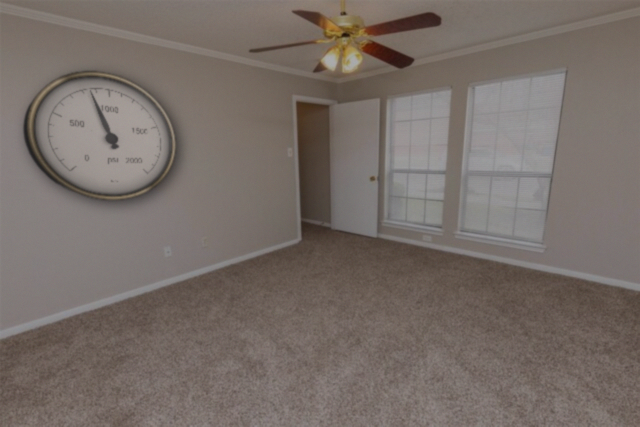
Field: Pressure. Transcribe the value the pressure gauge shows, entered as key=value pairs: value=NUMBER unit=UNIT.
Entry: value=850 unit=psi
